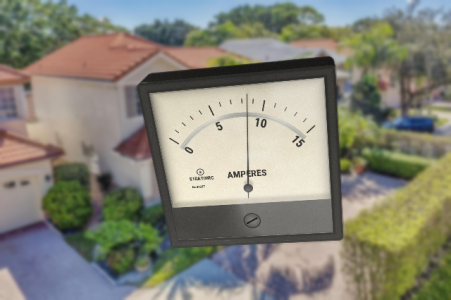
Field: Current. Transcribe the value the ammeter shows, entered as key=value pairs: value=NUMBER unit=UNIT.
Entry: value=8.5 unit=A
